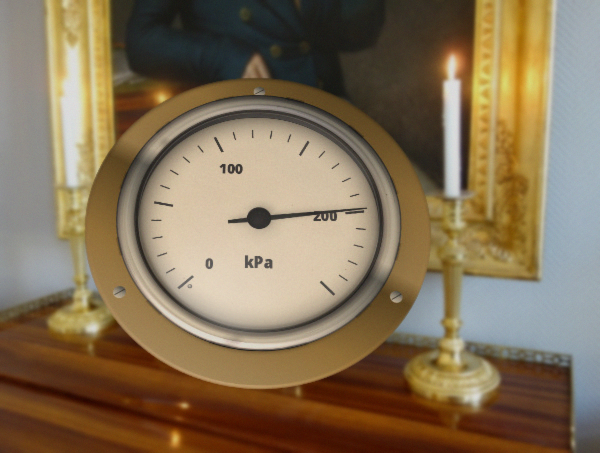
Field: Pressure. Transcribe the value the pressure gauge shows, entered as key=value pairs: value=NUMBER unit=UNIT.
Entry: value=200 unit=kPa
